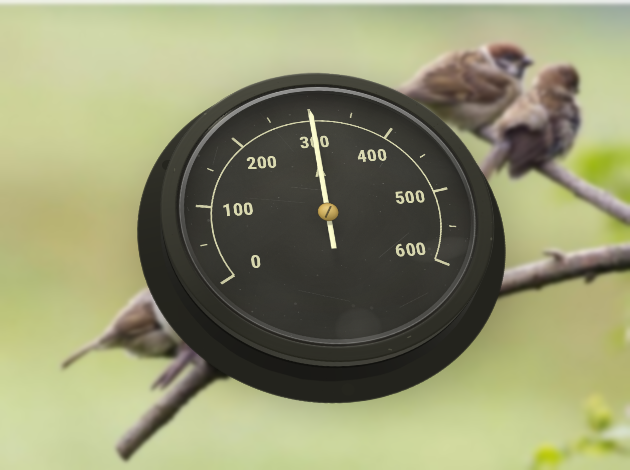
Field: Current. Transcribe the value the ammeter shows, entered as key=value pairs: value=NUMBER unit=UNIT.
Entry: value=300 unit=A
